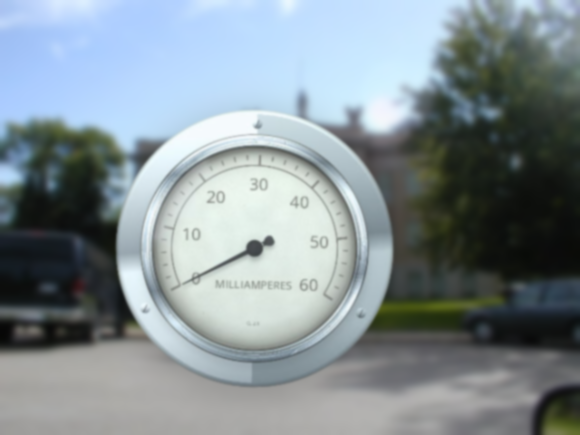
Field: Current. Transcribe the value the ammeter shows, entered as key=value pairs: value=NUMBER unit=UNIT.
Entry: value=0 unit=mA
